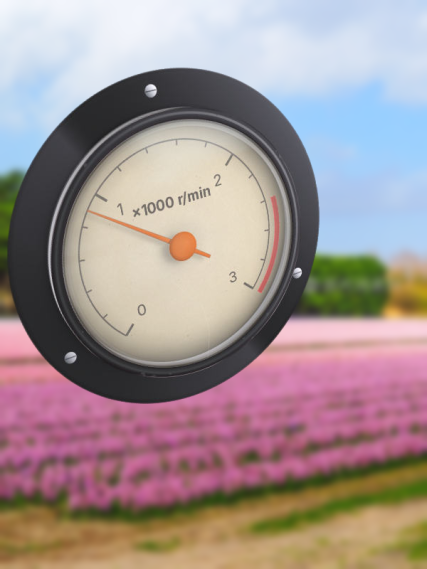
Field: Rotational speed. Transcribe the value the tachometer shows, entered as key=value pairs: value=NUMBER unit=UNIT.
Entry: value=900 unit=rpm
